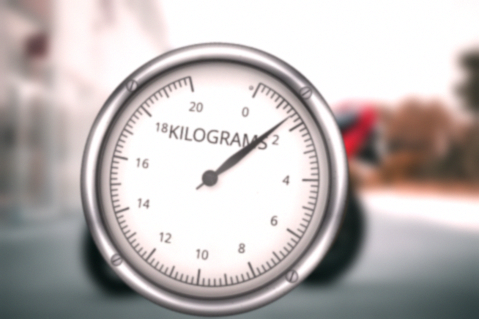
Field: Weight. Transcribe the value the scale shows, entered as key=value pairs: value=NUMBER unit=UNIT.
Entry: value=1.6 unit=kg
